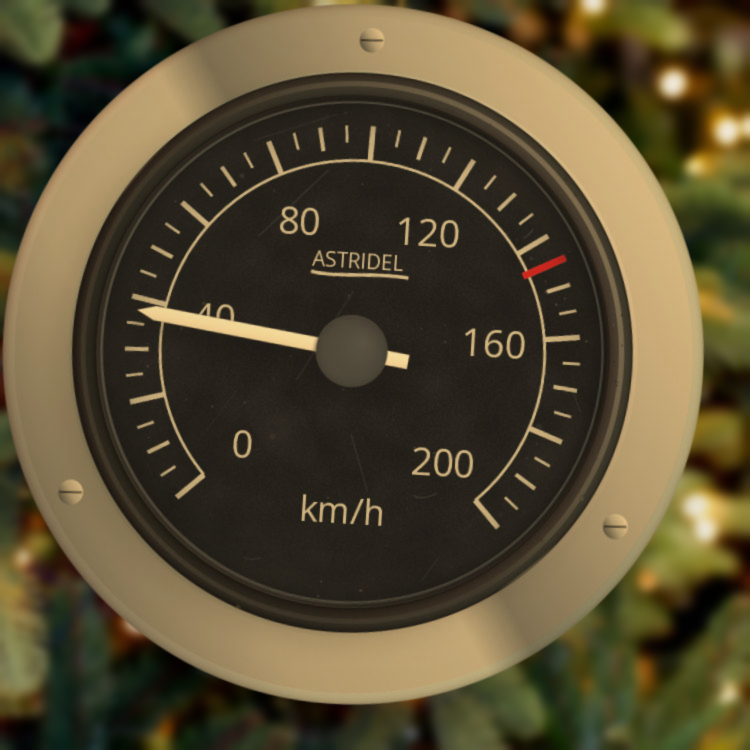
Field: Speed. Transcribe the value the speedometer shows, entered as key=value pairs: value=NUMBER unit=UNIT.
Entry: value=37.5 unit=km/h
